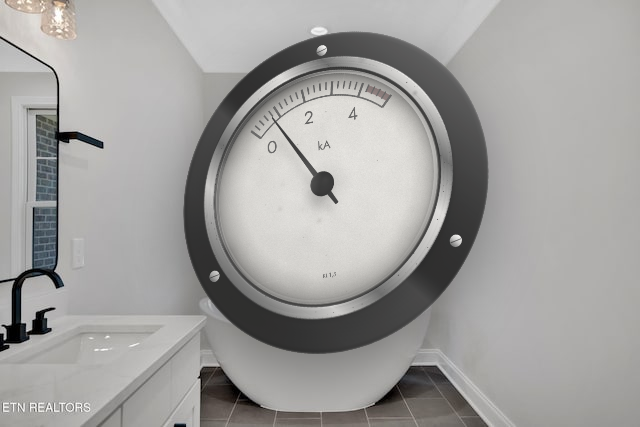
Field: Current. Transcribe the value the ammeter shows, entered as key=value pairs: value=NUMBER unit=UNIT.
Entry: value=0.8 unit=kA
